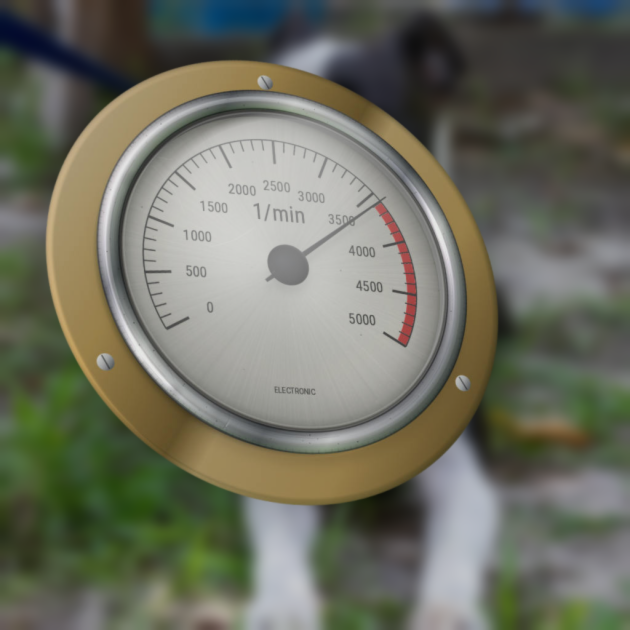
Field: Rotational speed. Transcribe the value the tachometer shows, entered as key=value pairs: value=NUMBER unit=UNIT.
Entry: value=3600 unit=rpm
